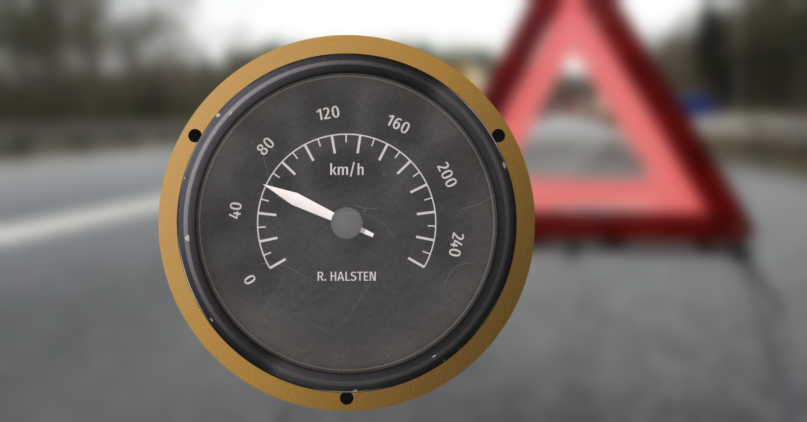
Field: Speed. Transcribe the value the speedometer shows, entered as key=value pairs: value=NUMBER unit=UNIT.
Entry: value=60 unit=km/h
